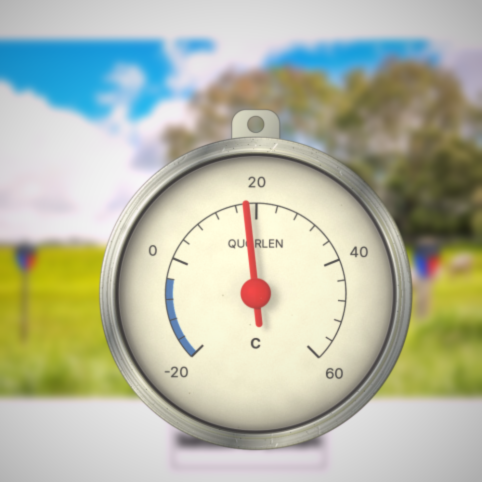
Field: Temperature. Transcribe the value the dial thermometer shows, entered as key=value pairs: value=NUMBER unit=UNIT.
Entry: value=18 unit=°C
